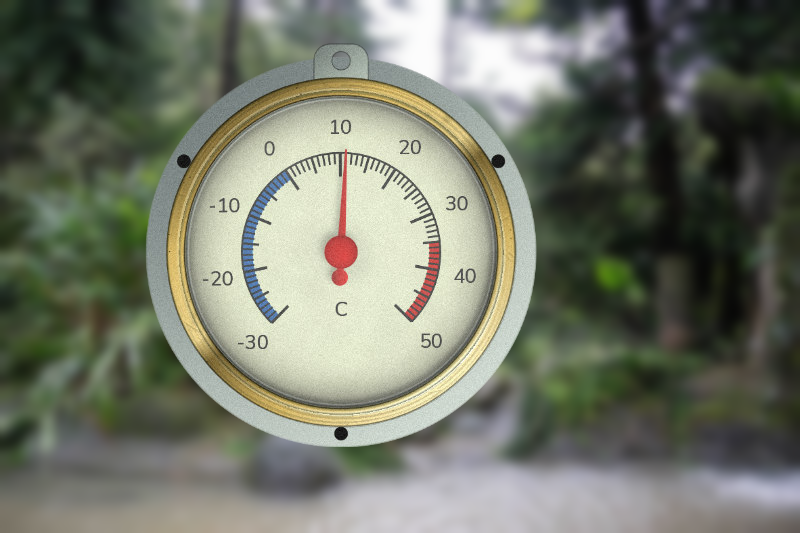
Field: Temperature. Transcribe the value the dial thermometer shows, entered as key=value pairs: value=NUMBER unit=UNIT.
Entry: value=11 unit=°C
